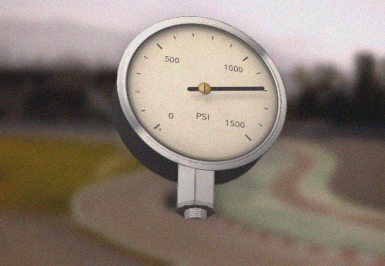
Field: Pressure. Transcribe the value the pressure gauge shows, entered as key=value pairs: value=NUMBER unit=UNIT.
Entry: value=1200 unit=psi
